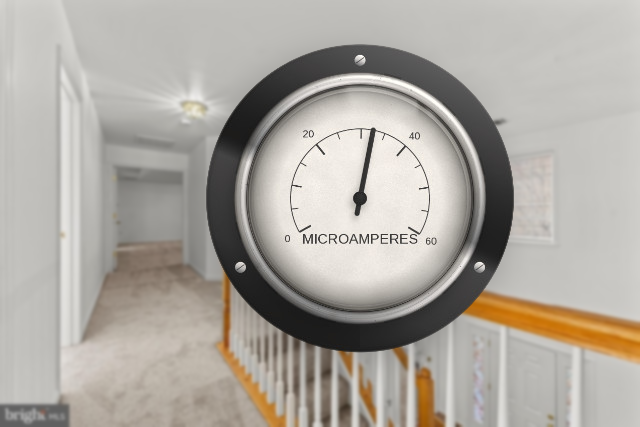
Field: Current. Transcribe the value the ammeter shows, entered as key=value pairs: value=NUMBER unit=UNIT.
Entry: value=32.5 unit=µA
